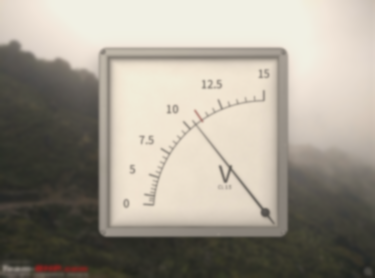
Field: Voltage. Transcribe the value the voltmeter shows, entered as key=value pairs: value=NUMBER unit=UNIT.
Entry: value=10.5 unit=V
